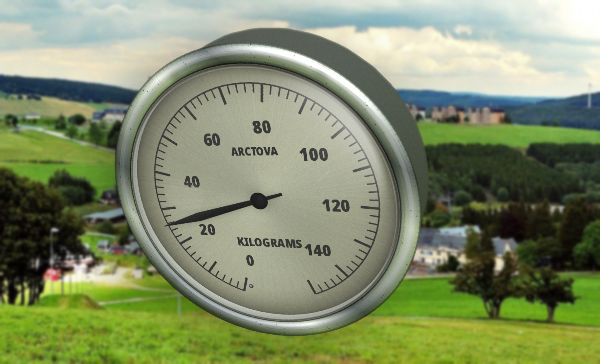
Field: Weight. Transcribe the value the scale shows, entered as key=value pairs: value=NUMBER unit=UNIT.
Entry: value=26 unit=kg
